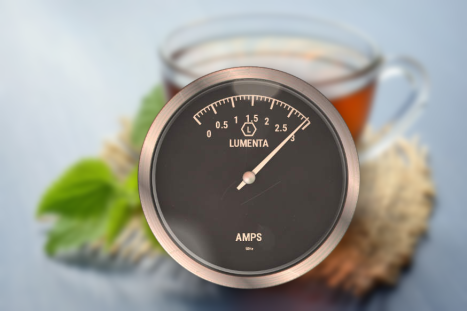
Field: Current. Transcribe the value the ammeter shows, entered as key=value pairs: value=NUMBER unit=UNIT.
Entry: value=2.9 unit=A
